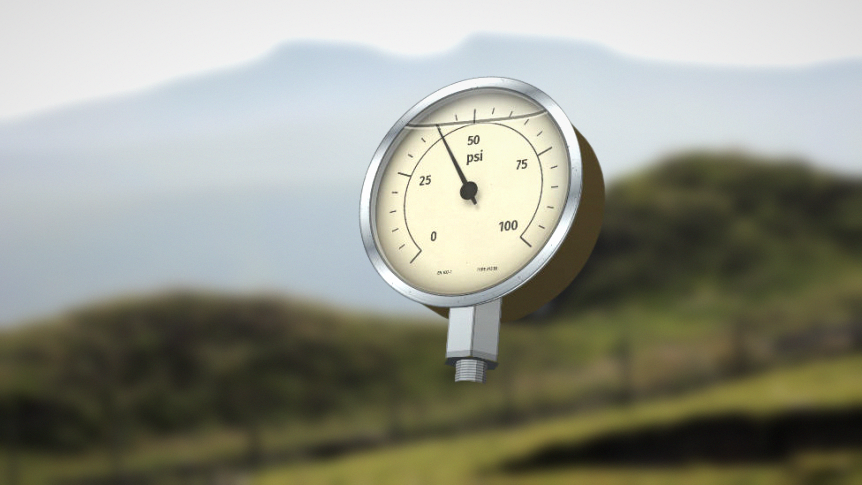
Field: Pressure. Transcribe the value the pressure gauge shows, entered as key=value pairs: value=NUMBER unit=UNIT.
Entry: value=40 unit=psi
